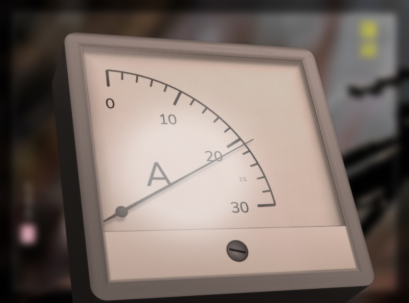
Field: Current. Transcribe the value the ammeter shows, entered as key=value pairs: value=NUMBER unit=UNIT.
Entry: value=21 unit=A
